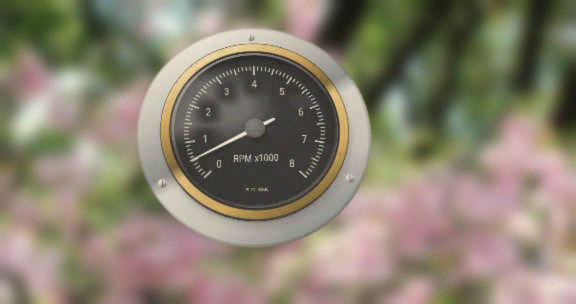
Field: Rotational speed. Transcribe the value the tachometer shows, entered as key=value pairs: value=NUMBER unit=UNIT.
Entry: value=500 unit=rpm
